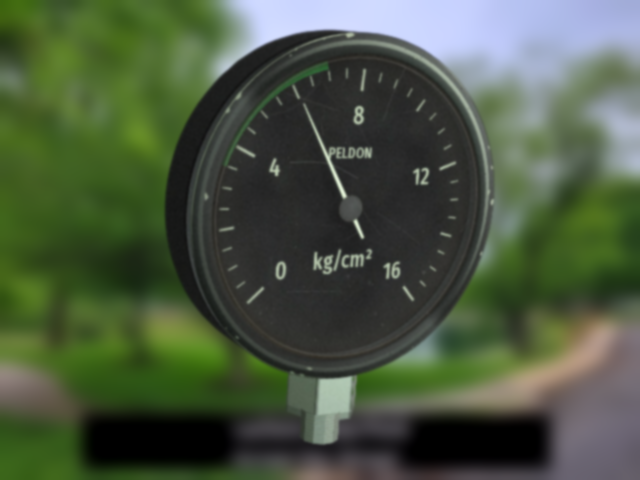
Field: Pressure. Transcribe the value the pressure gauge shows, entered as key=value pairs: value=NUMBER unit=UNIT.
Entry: value=6 unit=kg/cm²
